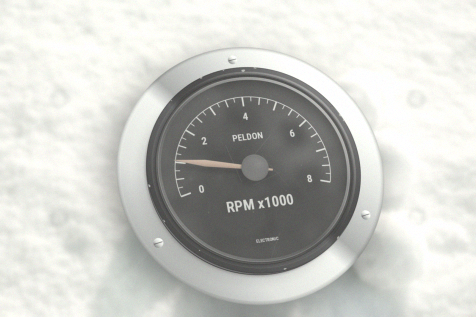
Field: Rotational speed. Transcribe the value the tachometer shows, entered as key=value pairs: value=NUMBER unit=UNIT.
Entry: value=1000 unit=rpm
